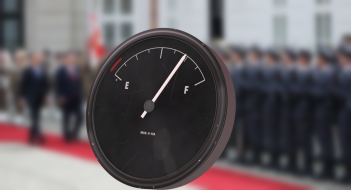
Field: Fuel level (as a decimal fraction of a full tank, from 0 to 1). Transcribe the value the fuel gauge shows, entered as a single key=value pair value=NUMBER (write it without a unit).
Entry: value=0.75
